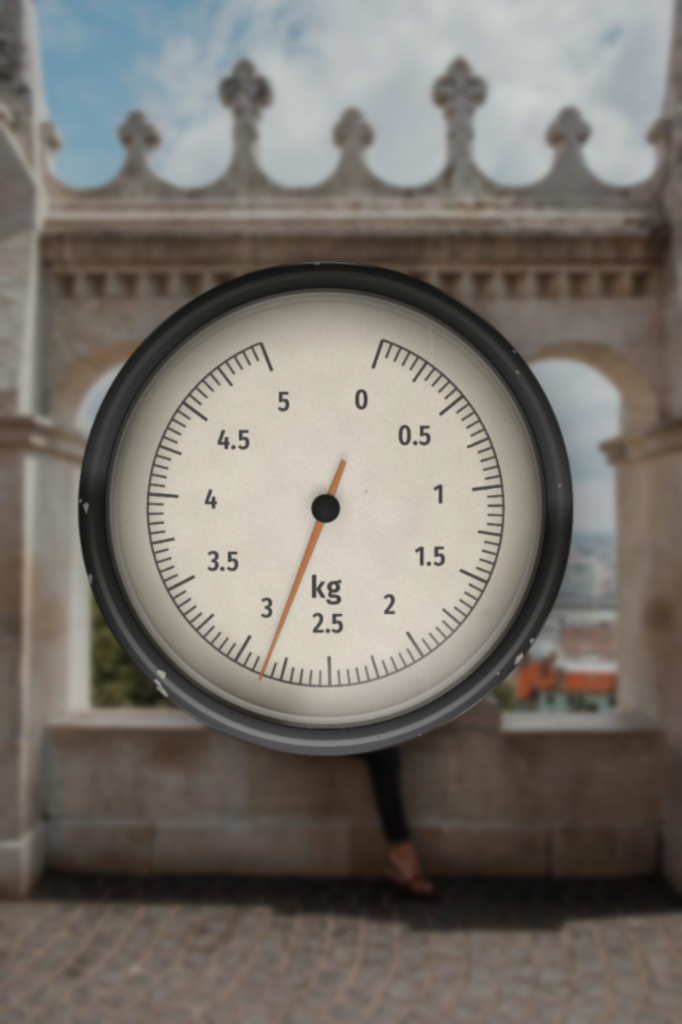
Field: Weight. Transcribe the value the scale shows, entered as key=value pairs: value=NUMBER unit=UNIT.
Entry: value=2.85 unit=kg
